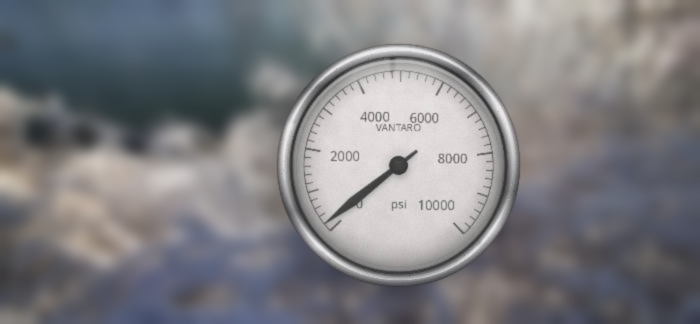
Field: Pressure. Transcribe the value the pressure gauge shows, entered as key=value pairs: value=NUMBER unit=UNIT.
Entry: value=200 unit=psi
